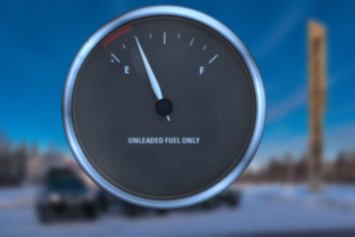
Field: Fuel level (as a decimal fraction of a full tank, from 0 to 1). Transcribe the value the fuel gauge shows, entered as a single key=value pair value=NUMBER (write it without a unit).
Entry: value=0.25
